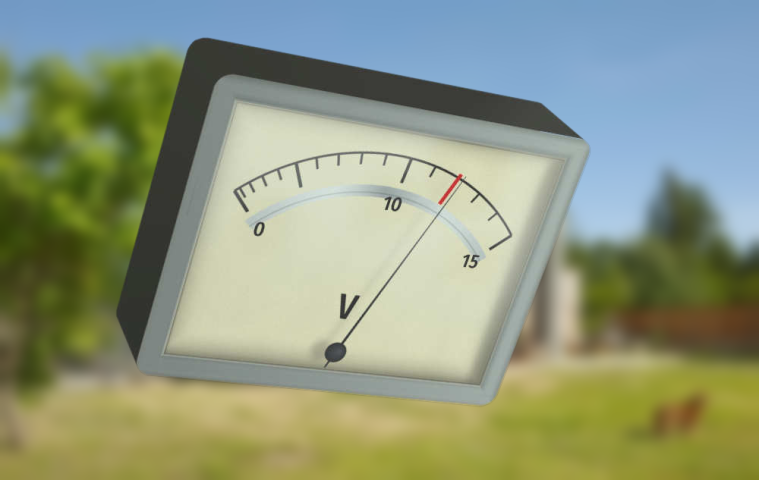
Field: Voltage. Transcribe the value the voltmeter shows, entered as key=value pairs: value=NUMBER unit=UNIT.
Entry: value=12 unit=V
